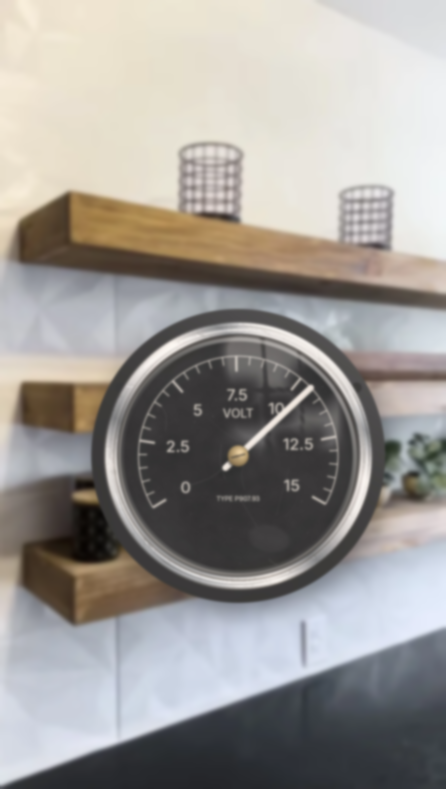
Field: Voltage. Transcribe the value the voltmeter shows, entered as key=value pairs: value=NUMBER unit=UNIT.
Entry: value=10.5 unit=V
